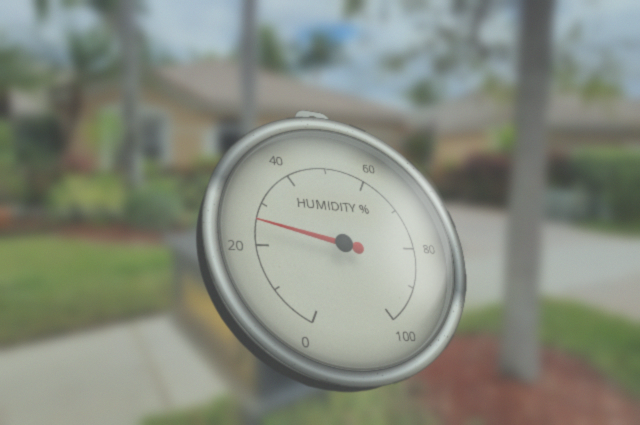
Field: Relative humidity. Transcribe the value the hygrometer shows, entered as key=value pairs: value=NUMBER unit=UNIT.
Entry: value=25 unit=%
